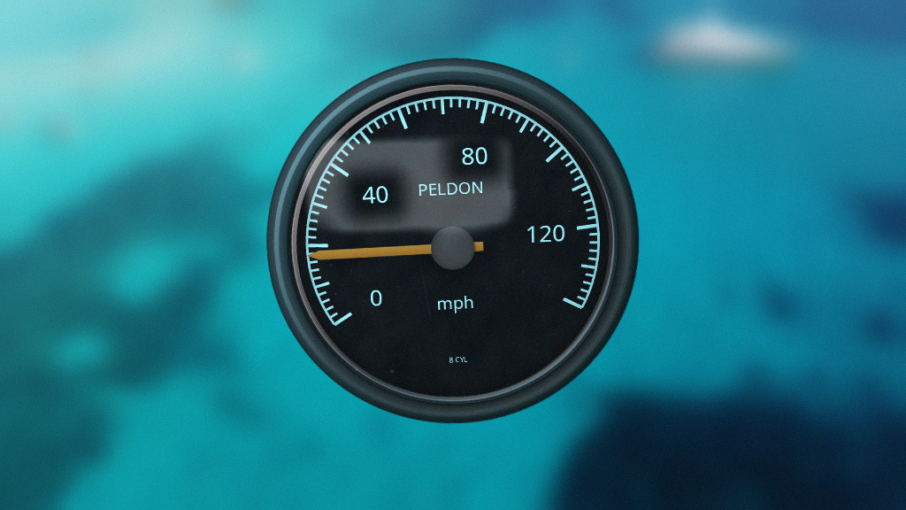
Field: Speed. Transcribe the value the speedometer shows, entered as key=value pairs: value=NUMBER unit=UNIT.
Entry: value=18 unit=mph
